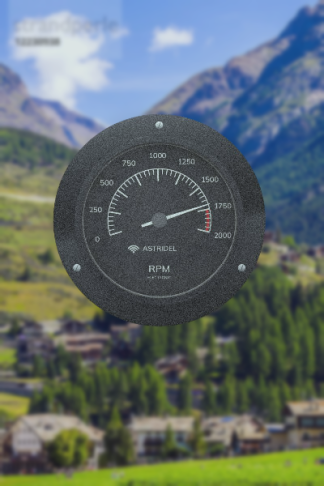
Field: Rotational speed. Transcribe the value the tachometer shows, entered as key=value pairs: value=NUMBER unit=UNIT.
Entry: value=1700 unit=rpm
